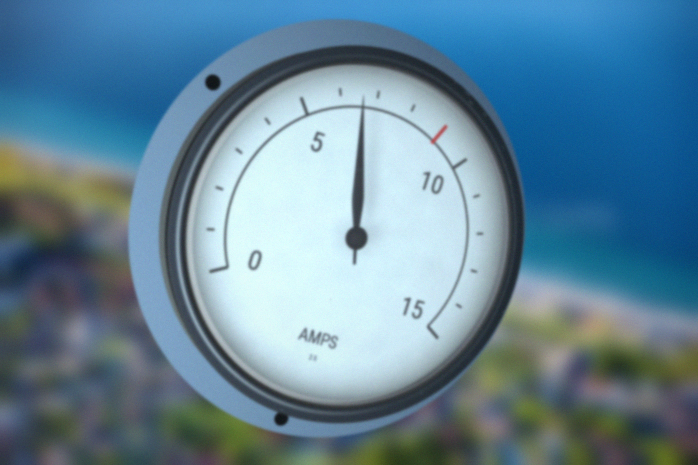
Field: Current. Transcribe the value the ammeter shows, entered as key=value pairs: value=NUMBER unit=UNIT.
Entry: value=6.5 unit=A
